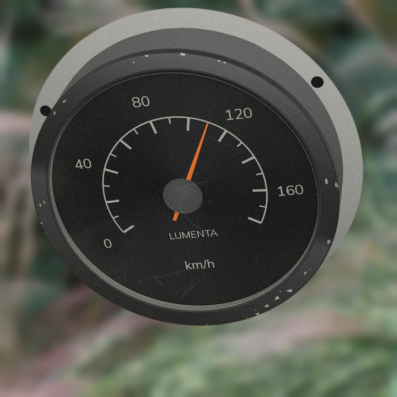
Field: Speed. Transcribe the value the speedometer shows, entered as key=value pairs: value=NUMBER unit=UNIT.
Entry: value=110 unit=km/h
